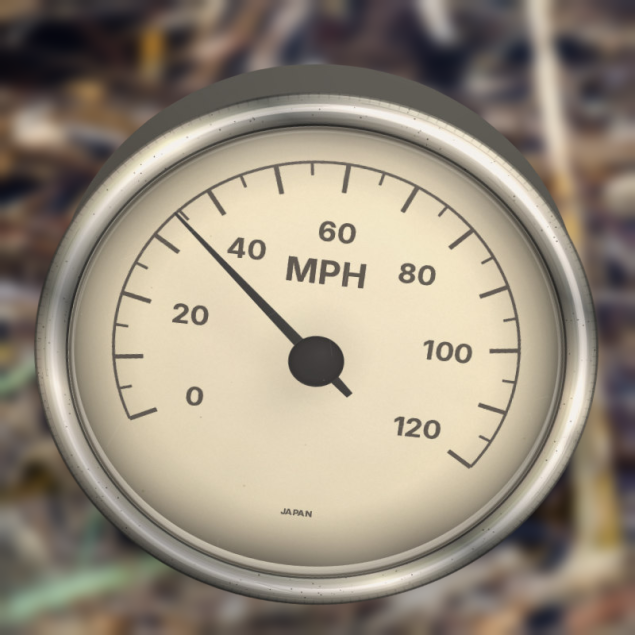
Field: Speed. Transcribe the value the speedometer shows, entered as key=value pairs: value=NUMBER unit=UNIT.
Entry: value=35 unit=mph
